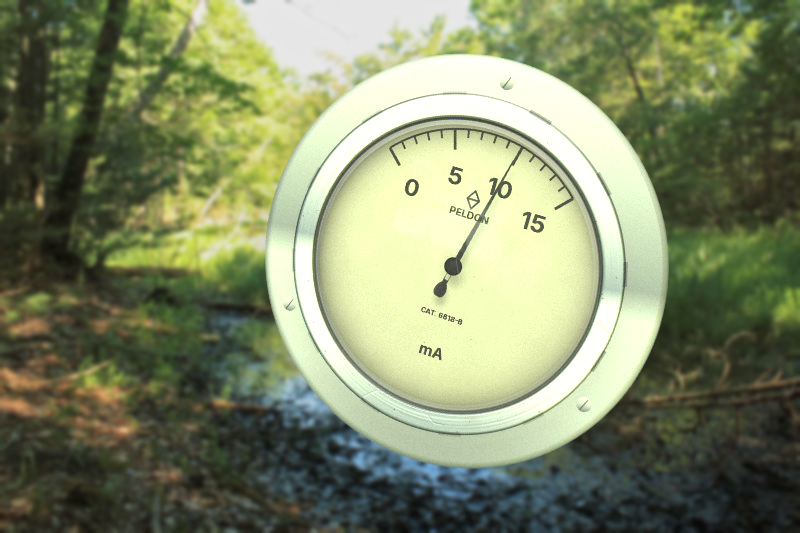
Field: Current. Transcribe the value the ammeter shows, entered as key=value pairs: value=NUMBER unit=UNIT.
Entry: value=10 unit=mA
